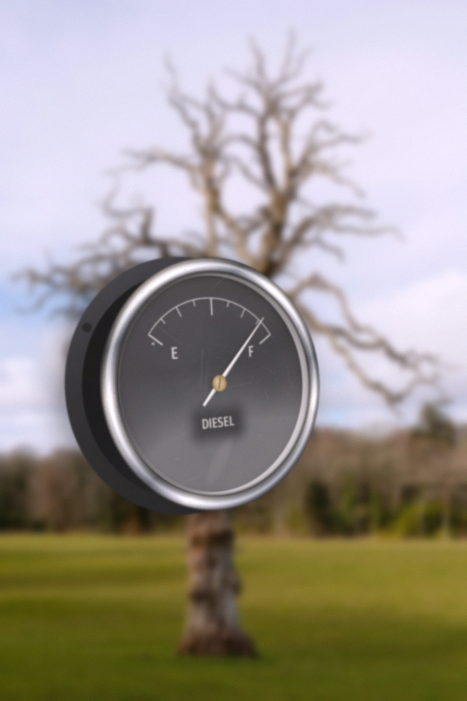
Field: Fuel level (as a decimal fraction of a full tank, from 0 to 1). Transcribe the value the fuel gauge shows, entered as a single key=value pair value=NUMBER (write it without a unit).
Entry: value=0.875
